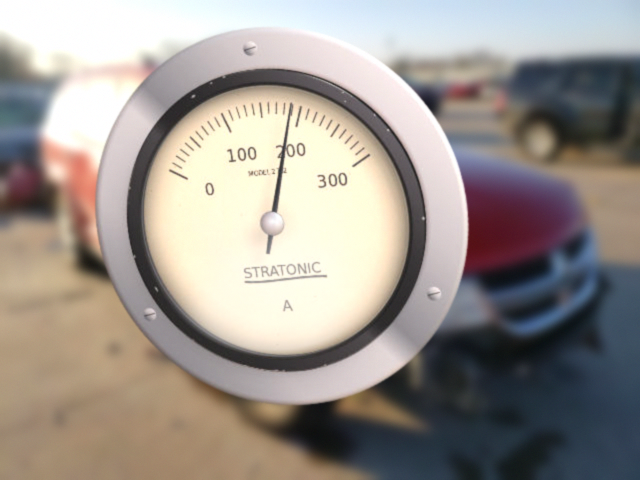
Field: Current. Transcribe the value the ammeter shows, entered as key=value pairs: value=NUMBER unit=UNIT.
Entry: value=190 unit=A
